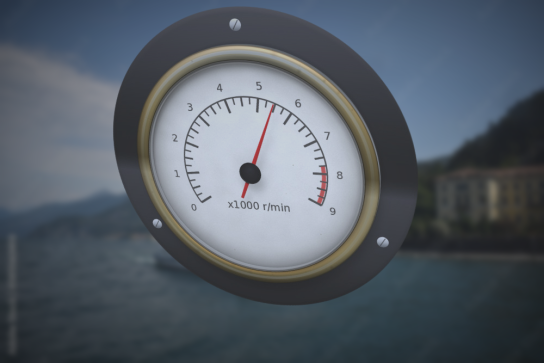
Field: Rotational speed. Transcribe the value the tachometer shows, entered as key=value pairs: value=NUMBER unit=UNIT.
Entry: value=5500 unit=rpm
